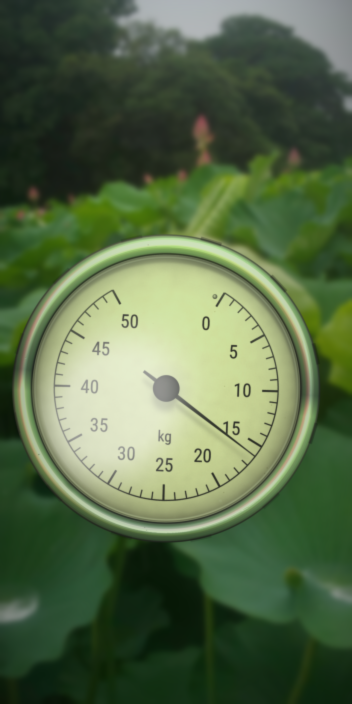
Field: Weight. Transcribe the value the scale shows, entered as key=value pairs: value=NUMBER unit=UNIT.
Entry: value=16 unit=kg
